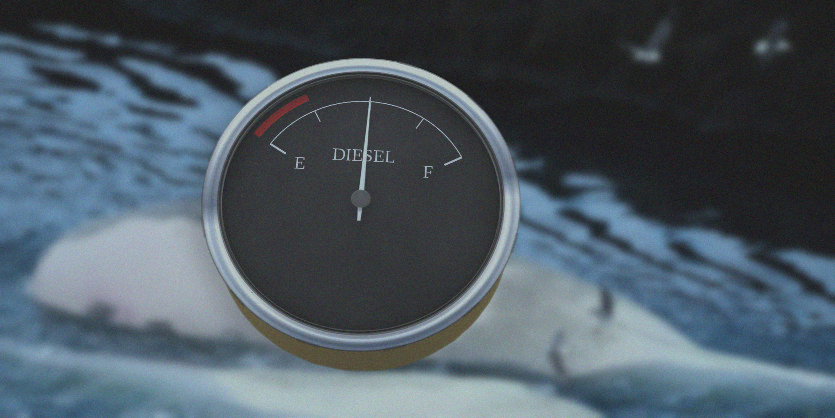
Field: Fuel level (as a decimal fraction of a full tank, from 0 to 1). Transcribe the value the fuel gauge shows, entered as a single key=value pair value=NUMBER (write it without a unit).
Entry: value=0.5
